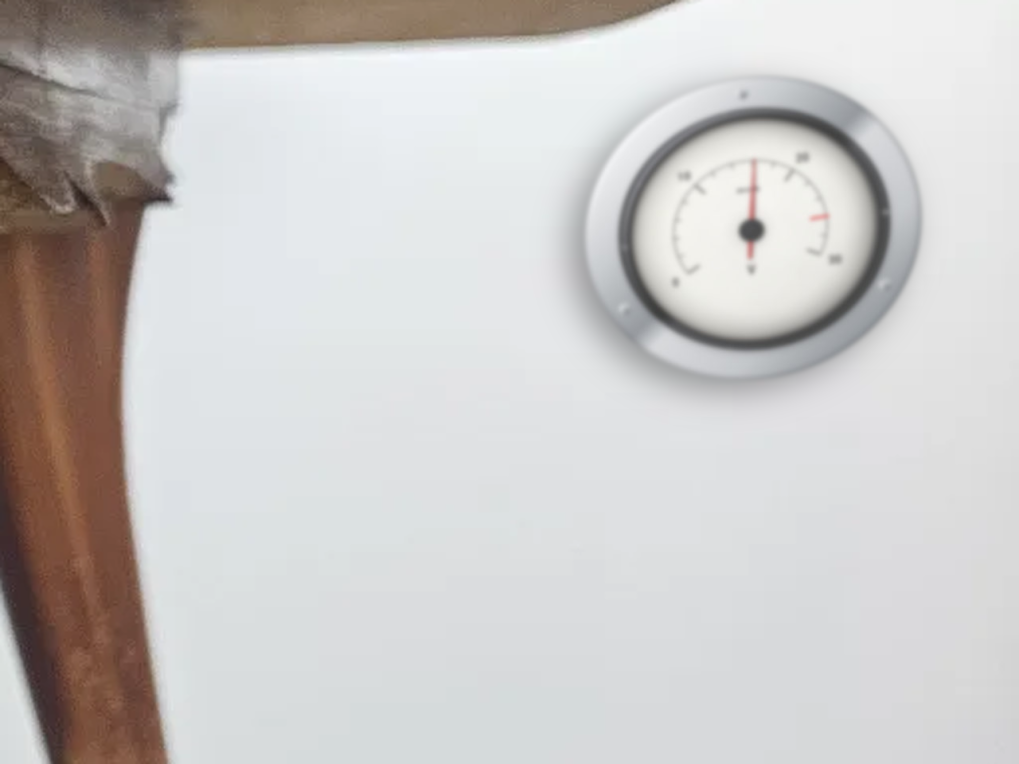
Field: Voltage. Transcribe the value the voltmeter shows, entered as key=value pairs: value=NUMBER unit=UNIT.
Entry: value=16 unit=V
